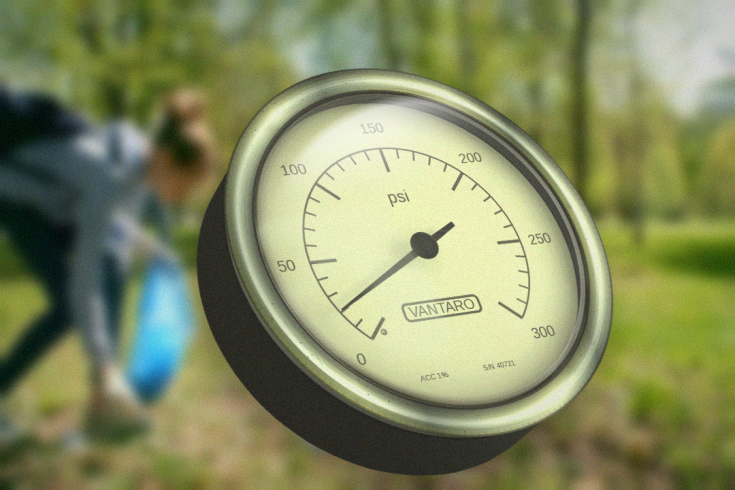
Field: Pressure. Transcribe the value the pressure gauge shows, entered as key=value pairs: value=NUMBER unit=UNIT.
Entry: value=20 unit=psi
